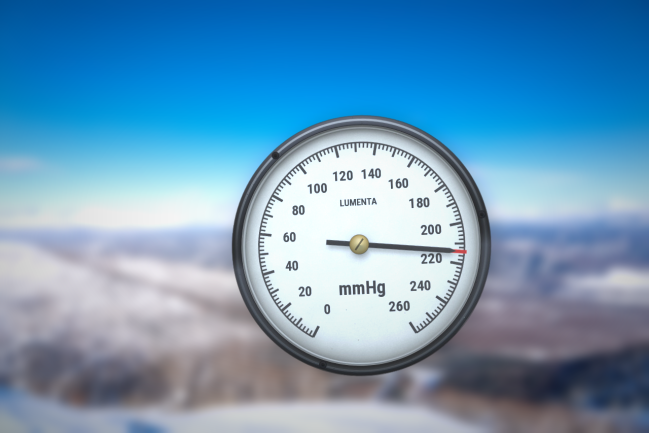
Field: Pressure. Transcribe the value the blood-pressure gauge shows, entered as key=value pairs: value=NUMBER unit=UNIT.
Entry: value=214 unit=mmHg
